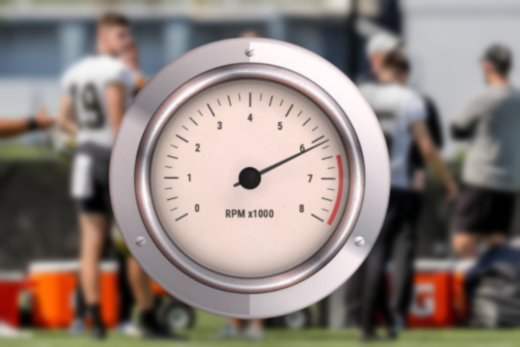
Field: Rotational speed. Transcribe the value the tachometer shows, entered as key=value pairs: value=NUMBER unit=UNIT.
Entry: value=6125 unit=rpm
